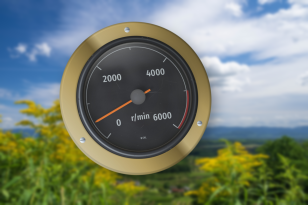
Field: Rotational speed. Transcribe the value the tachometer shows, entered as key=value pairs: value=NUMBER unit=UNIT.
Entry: value=500 unit=rpm
